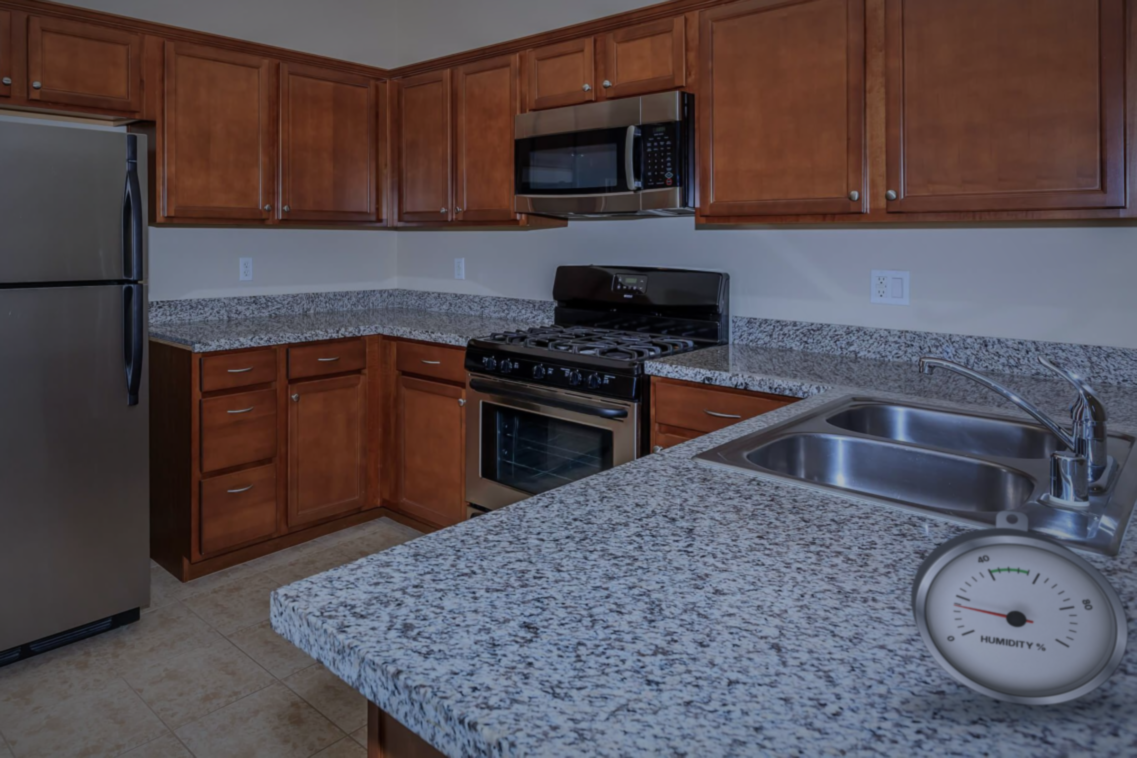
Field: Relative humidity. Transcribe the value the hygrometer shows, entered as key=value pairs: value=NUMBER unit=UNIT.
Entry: value=16 unit=%
